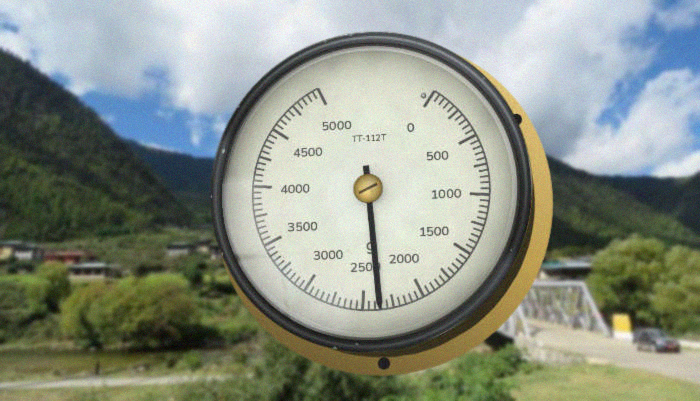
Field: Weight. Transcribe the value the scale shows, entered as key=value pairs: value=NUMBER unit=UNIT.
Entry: value=2350 unit=g
